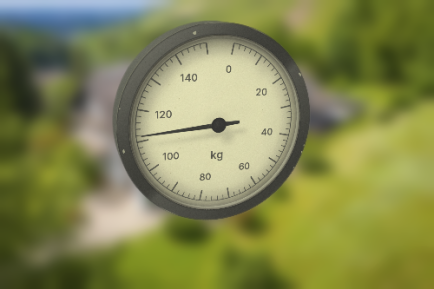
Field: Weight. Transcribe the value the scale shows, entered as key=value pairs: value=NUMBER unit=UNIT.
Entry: value=112 unit=kg
